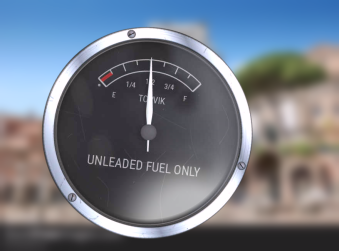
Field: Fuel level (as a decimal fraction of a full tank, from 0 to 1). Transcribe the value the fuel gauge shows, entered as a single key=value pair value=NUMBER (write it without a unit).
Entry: value=0.5
